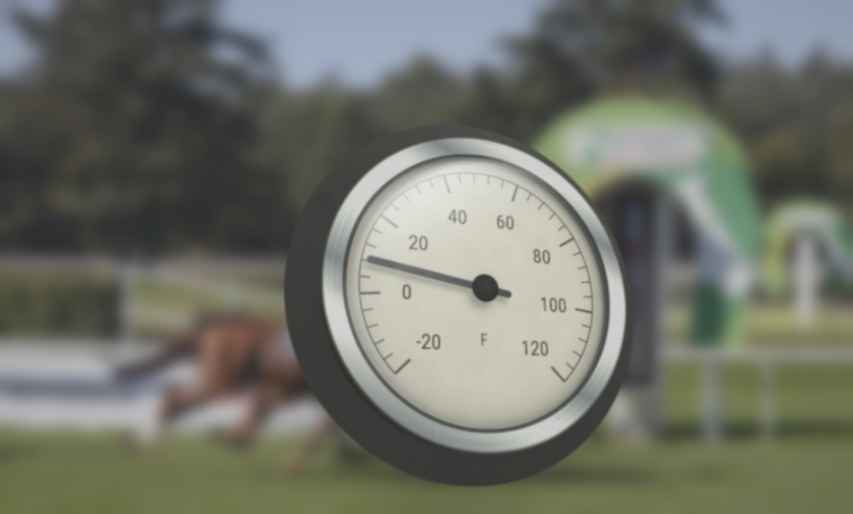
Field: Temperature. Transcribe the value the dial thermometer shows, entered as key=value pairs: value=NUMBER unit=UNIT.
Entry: value=8 unit=°F
